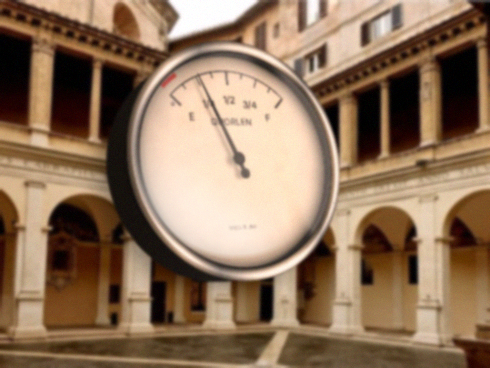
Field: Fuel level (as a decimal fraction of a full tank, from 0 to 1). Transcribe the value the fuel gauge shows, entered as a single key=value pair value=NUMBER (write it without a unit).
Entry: value=0.25
